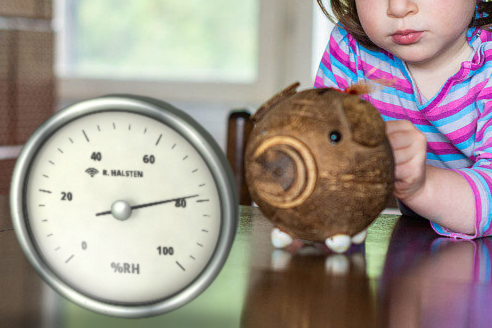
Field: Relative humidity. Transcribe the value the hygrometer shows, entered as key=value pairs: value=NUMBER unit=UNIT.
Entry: value=78 unit=%
